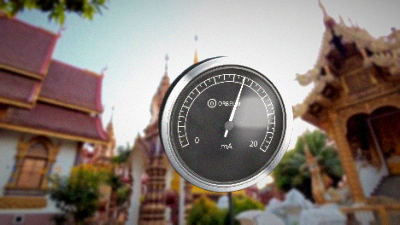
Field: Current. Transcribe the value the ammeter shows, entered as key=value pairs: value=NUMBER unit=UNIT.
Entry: value=11 unit=mA
